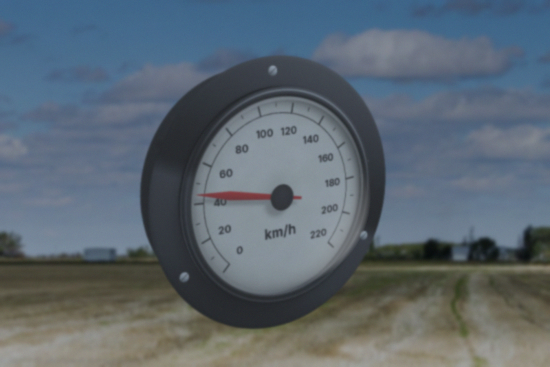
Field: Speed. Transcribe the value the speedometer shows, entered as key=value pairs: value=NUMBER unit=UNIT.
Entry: value=45 unit=km/h
